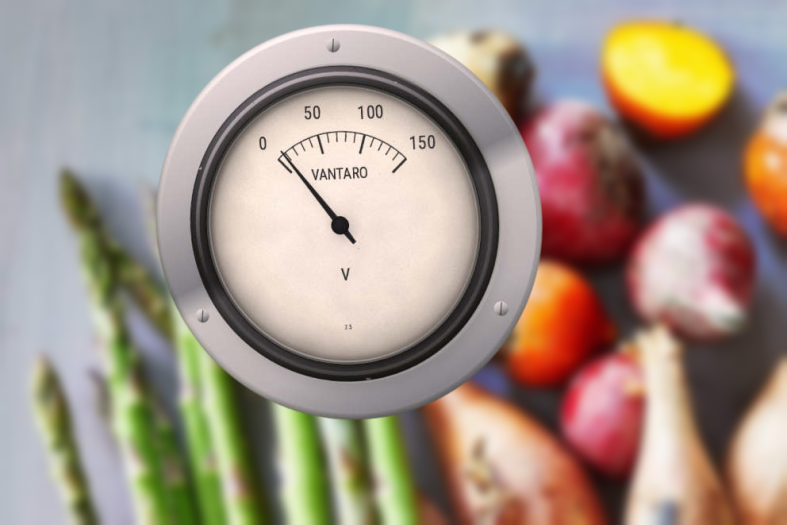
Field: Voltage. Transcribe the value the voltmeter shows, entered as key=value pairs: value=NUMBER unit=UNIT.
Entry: value=10 unit=V
